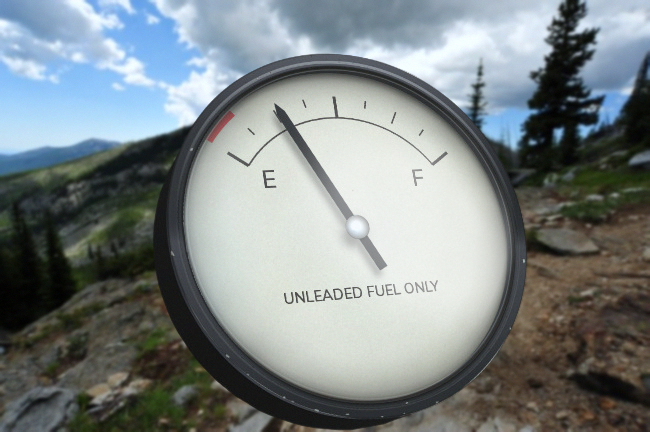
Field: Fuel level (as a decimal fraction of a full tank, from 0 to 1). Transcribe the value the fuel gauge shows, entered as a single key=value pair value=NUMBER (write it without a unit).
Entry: value=0.25
